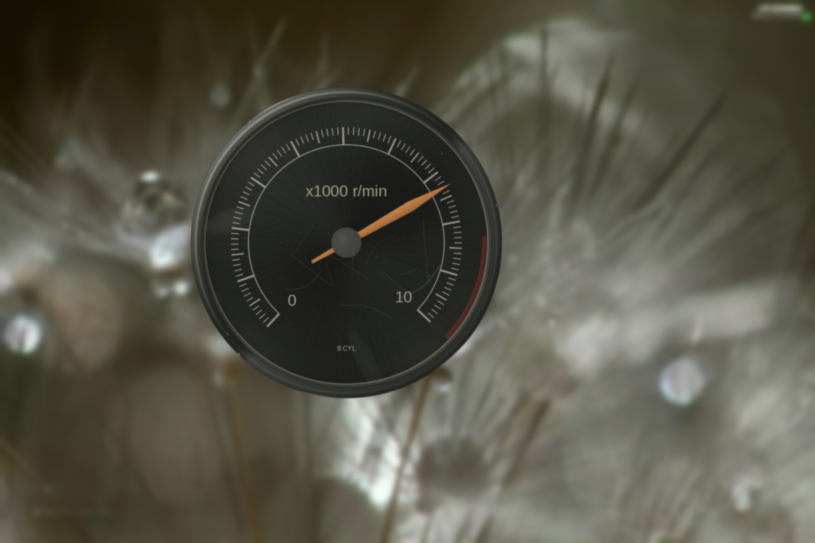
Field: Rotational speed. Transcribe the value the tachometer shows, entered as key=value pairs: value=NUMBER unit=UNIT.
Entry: value=7300 unit=rpm
